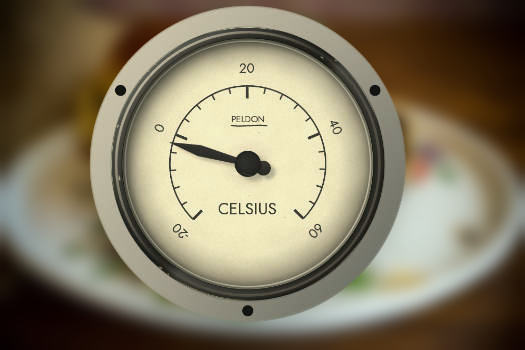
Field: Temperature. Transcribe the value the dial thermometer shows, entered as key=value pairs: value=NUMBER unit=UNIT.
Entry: value=-2 unit=°C
